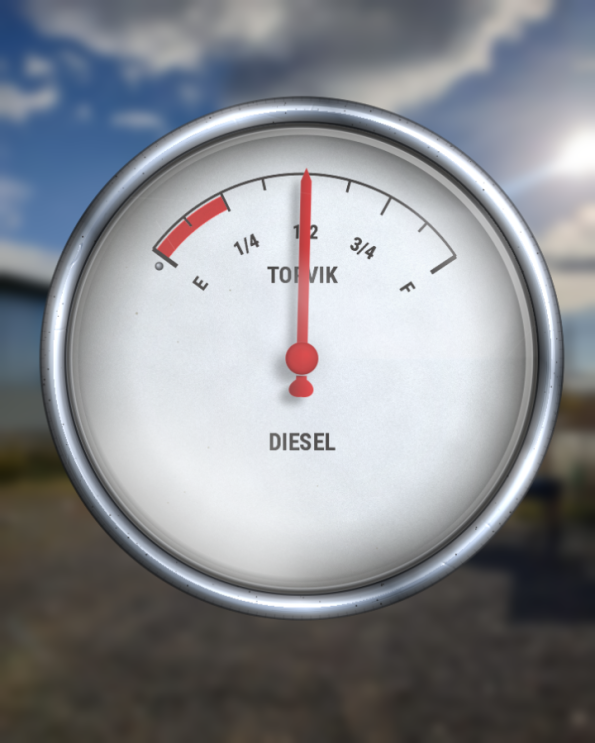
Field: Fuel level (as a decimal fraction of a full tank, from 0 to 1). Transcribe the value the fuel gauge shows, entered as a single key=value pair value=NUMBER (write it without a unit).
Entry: value=0.5
